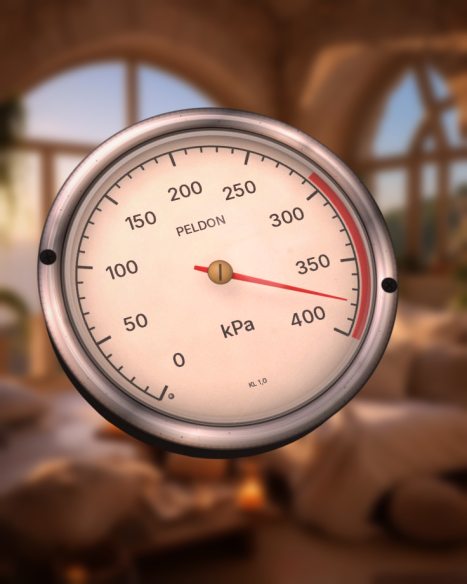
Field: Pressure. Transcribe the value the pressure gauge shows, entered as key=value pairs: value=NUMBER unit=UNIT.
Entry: value=380 unit=kPa
